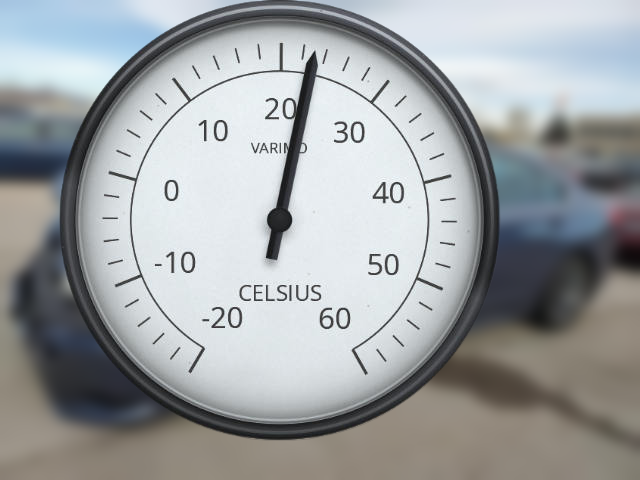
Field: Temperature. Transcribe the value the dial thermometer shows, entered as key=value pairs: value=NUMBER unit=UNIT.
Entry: value=23 unit=°C
